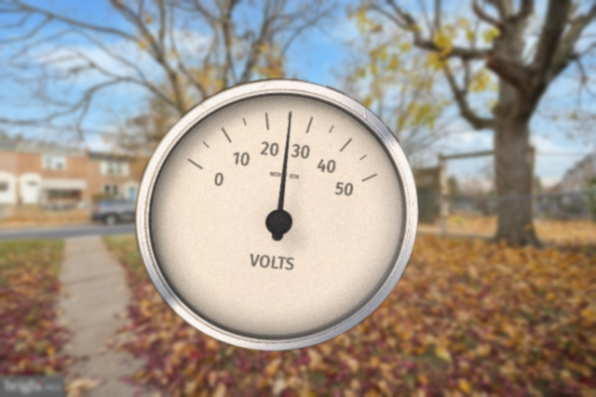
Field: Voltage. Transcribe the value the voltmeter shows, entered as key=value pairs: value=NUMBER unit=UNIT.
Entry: value=25 unit=V
